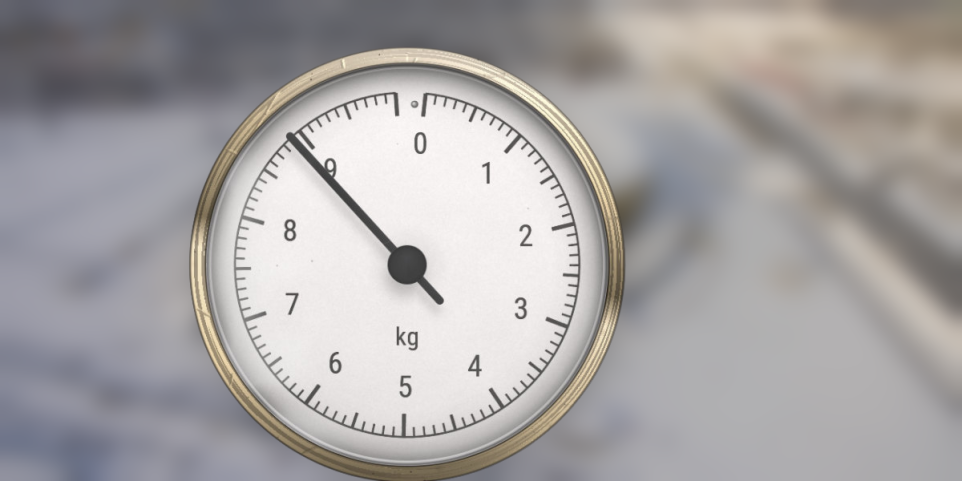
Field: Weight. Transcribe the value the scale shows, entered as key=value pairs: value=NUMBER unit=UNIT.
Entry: value=8.9 unit=kg
